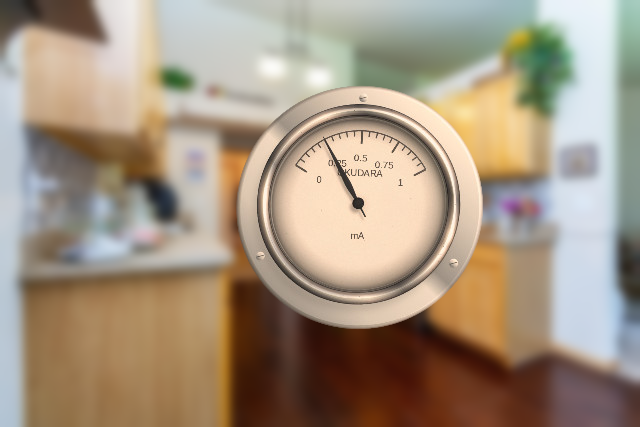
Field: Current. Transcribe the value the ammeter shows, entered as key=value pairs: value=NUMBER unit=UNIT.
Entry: value=0.25 unit=mA
